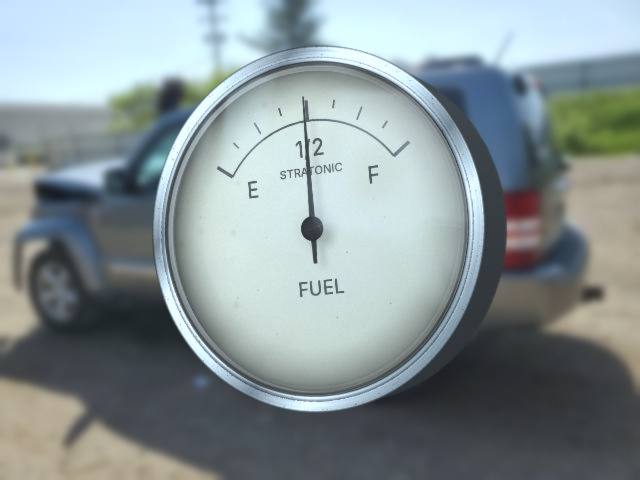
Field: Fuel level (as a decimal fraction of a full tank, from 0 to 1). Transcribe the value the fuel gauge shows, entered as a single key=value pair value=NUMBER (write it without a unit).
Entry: value=0.5
